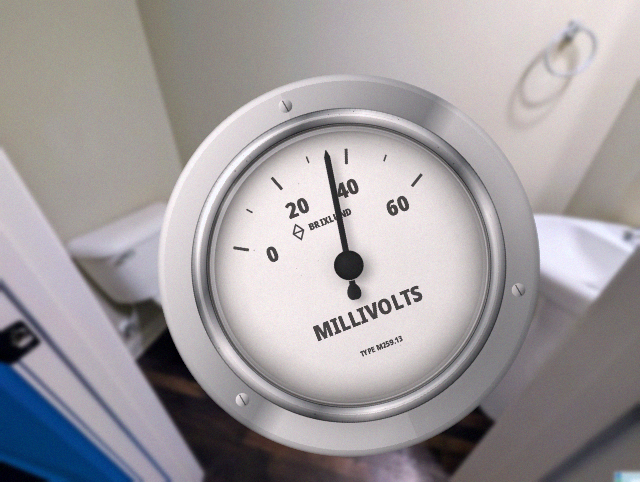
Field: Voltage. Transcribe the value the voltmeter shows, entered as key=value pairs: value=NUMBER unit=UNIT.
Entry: value=35 unit=mV
